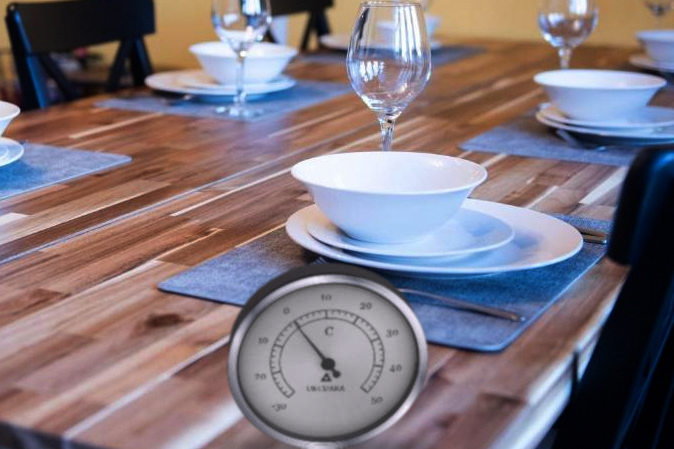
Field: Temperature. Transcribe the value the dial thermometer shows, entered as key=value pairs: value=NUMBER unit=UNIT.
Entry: value=0 unit=°C
